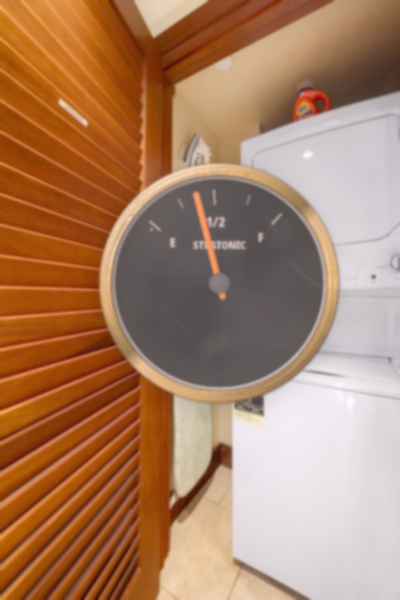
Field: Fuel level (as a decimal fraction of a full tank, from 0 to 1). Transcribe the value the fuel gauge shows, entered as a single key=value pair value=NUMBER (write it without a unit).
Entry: value=0.375
